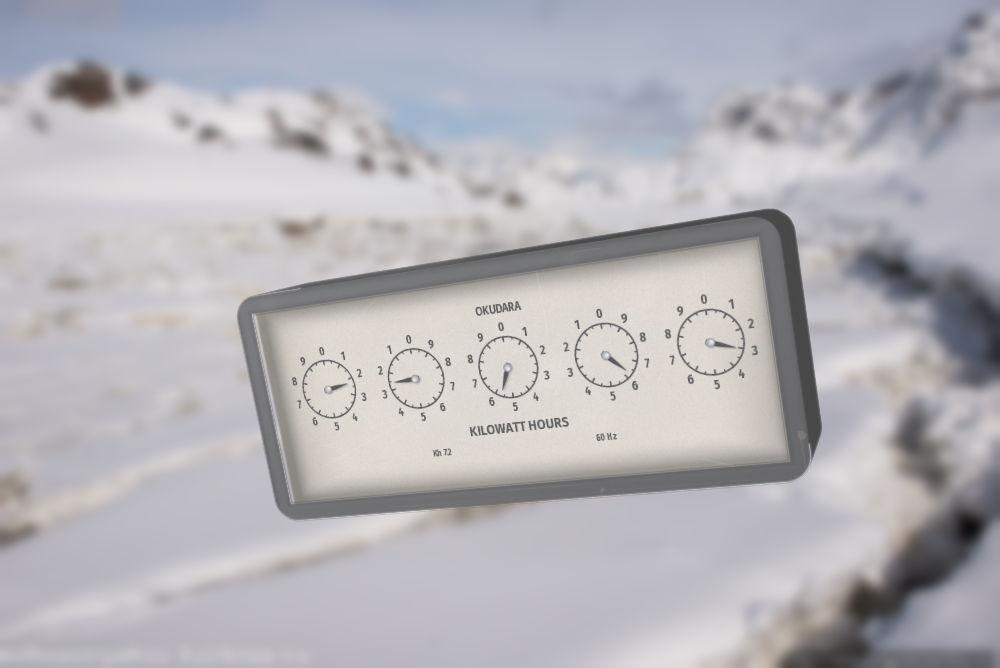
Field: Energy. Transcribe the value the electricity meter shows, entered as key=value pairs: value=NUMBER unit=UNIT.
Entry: value=22563 unit=kWh
